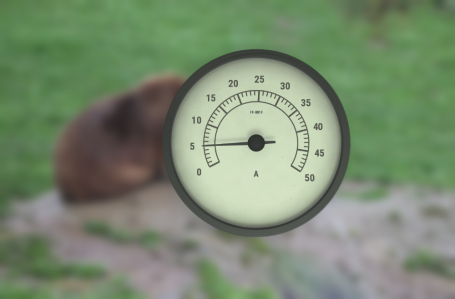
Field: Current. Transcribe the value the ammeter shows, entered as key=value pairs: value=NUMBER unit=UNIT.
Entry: value=5 unit=A
